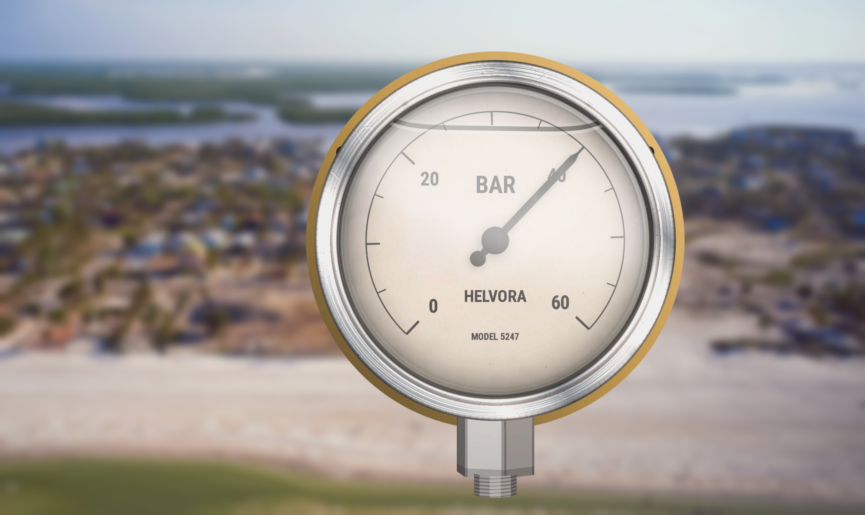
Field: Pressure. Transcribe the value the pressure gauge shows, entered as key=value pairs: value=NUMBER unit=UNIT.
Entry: value=40 unit=bar
